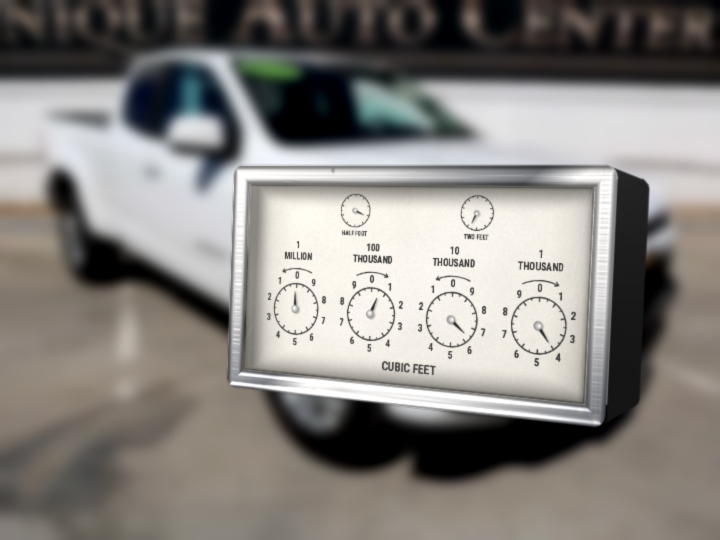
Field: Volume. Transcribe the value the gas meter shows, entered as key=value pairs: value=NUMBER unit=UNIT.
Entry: value=6400 unit=ft³
